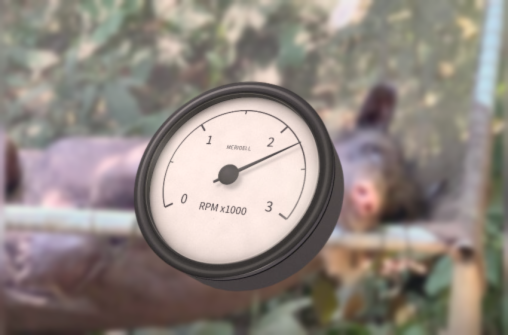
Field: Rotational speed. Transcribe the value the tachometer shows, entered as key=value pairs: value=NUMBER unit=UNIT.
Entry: value=2250 unit=rpm
